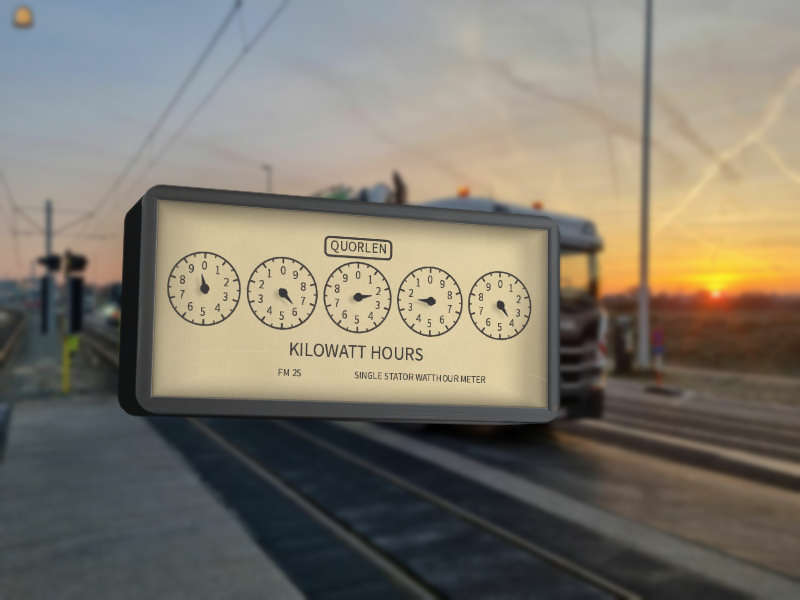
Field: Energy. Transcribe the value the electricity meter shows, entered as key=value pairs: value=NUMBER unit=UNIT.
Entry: value=96224 unit=kWh
